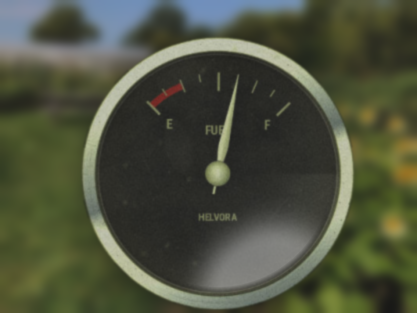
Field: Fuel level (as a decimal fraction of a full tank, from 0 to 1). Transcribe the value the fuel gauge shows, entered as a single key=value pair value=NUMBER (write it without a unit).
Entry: value=0.625
